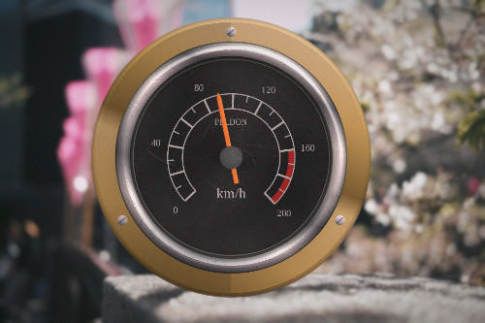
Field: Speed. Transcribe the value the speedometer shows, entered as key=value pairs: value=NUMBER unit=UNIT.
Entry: value=90 unit=km/h
